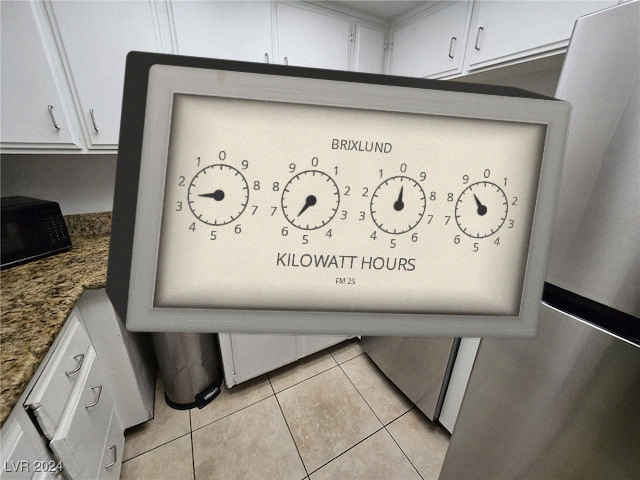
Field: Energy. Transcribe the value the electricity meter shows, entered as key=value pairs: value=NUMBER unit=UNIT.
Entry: value=2599 unit=kWh
